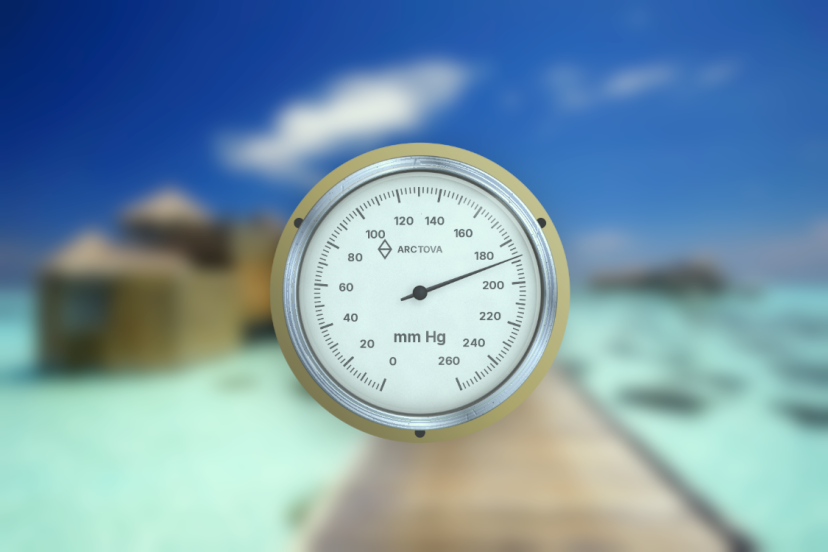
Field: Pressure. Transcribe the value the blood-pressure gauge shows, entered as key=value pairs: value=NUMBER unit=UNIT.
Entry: value=188 unit=mmHg
